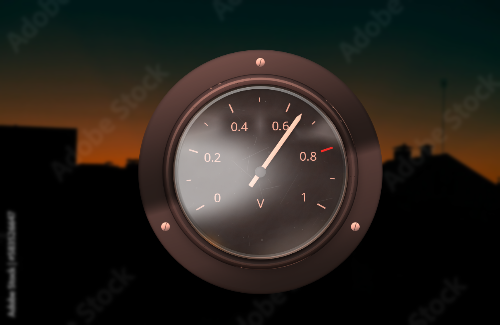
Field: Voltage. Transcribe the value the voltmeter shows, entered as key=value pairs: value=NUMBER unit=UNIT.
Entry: value=0.65 unit=V
